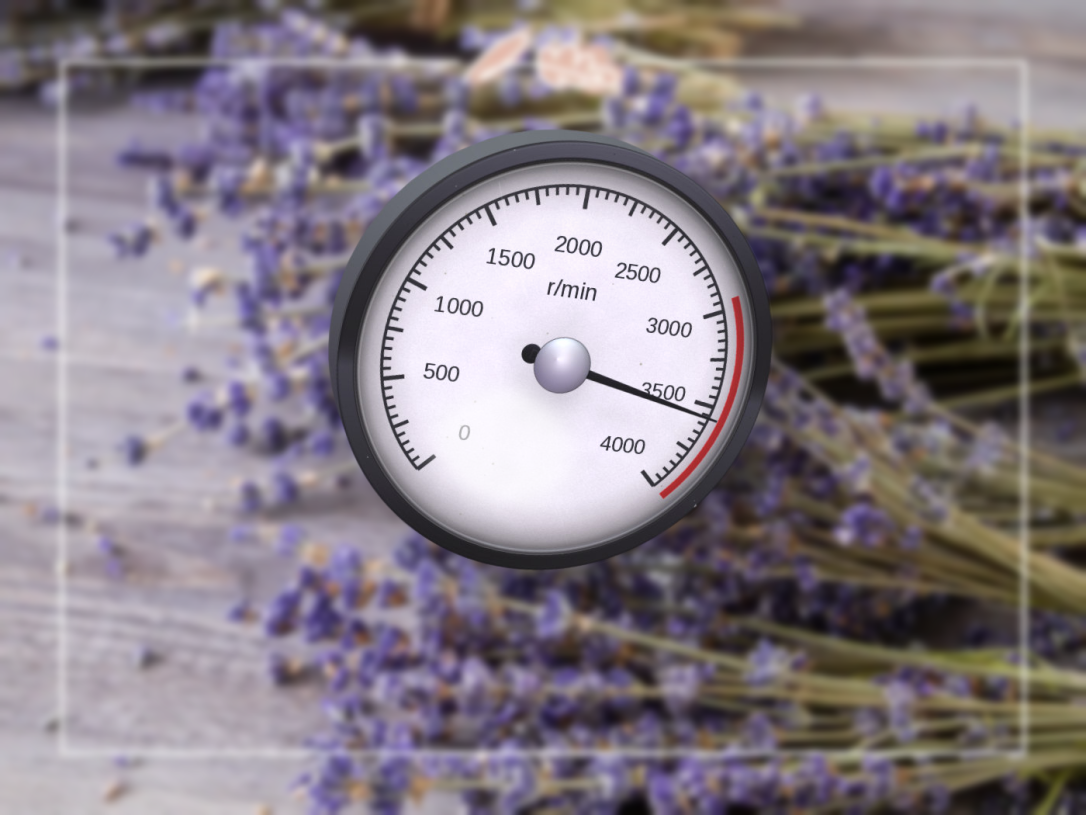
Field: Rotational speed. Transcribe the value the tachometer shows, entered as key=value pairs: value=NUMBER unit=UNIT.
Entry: value=3550 unit=rpm
